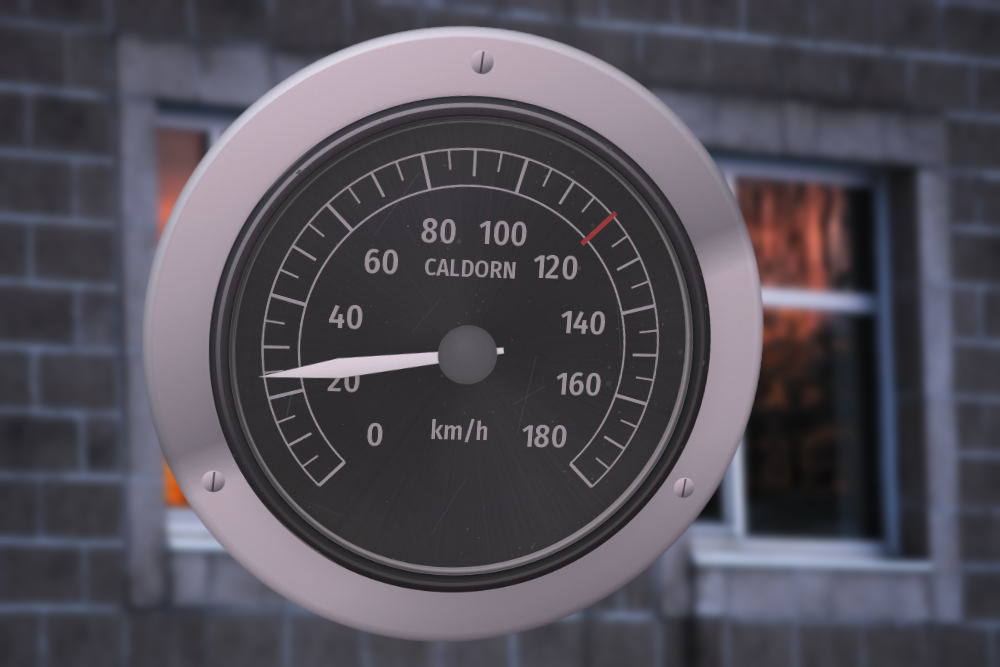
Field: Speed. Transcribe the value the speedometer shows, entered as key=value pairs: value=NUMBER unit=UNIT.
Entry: value=25 unit=km/h
